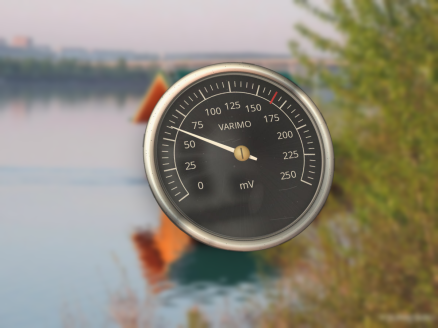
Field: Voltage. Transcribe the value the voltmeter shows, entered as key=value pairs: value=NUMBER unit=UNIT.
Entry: value=60 unit=mV
